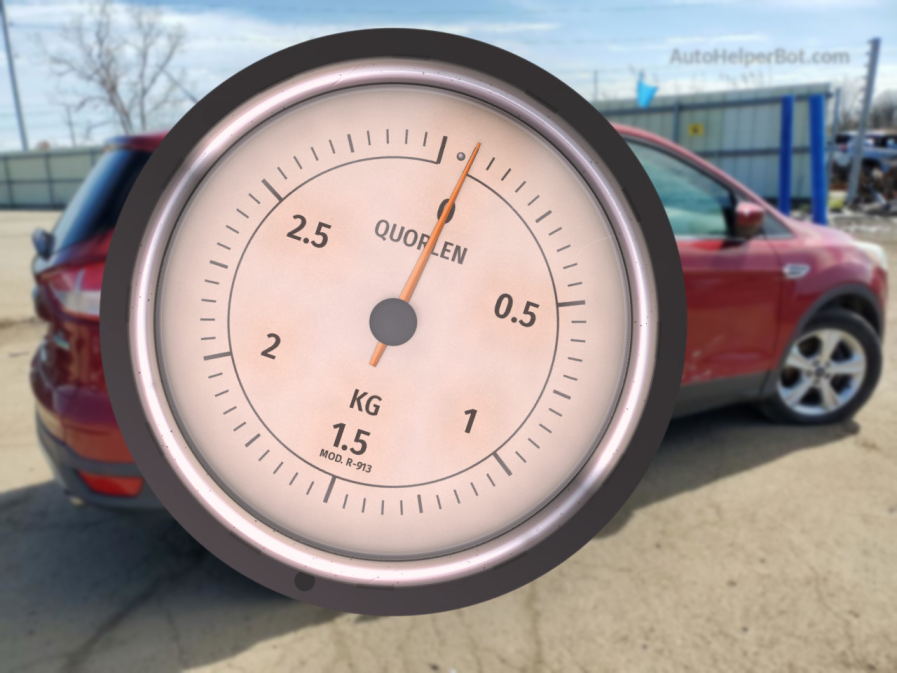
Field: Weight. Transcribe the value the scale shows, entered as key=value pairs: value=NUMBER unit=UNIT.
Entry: value=0 unit=kg
